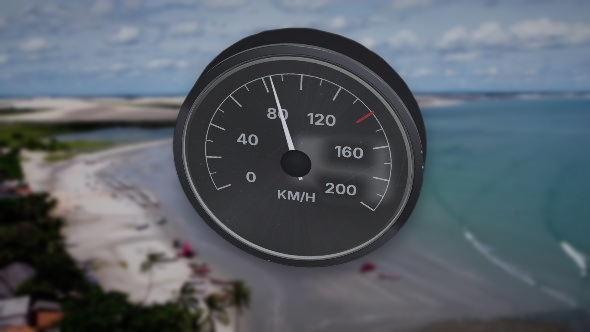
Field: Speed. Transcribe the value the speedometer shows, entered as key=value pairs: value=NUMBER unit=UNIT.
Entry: value=85 unit=km/h
